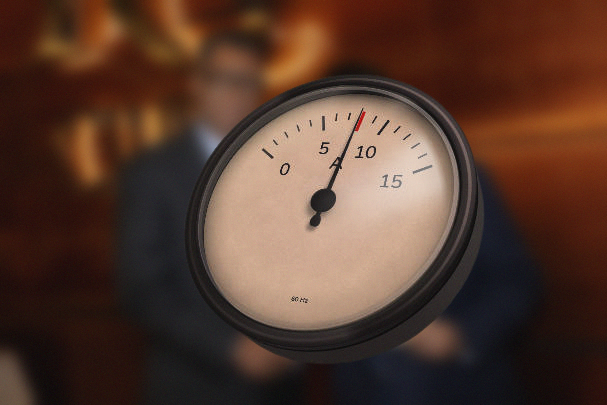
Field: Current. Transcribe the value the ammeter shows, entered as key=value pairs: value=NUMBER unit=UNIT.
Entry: value=8 unit=A
